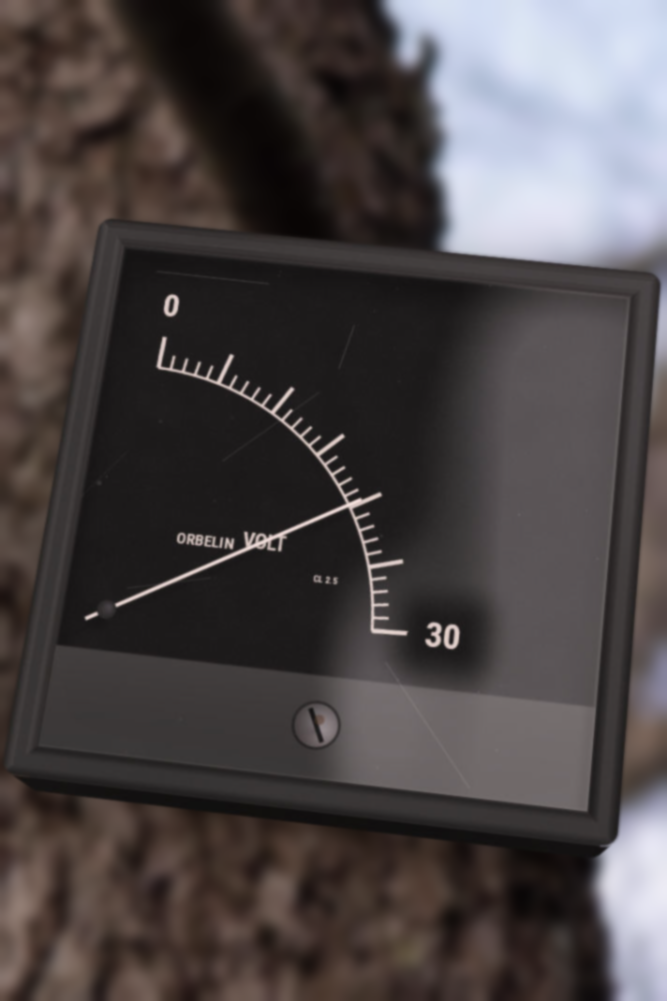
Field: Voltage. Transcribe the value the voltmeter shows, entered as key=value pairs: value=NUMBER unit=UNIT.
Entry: value=20 unit=V
